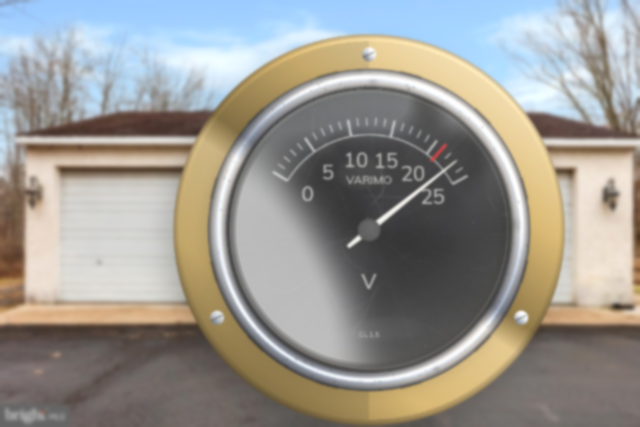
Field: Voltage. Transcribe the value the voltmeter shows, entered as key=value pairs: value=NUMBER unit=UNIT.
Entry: value=23 unit=V
